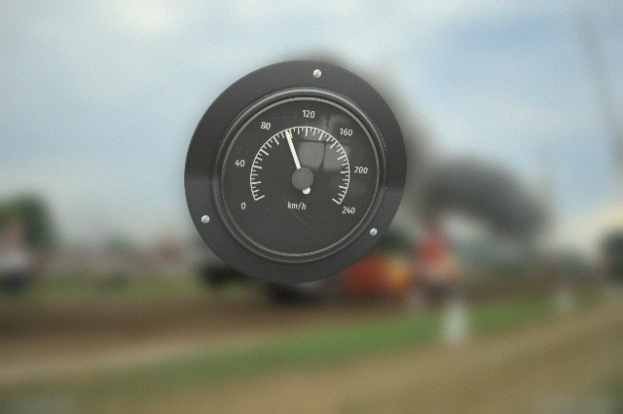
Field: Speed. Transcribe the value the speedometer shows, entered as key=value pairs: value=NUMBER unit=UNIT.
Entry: value=95 unit=km/h
